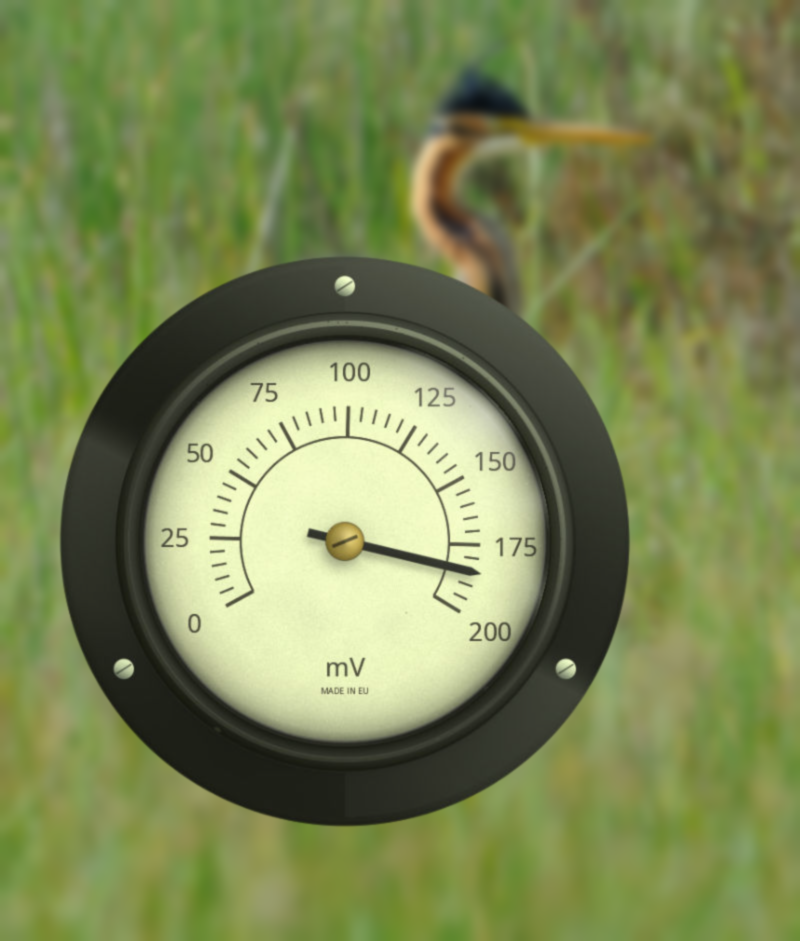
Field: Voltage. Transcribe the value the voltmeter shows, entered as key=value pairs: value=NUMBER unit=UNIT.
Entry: value=185 unit=mV
